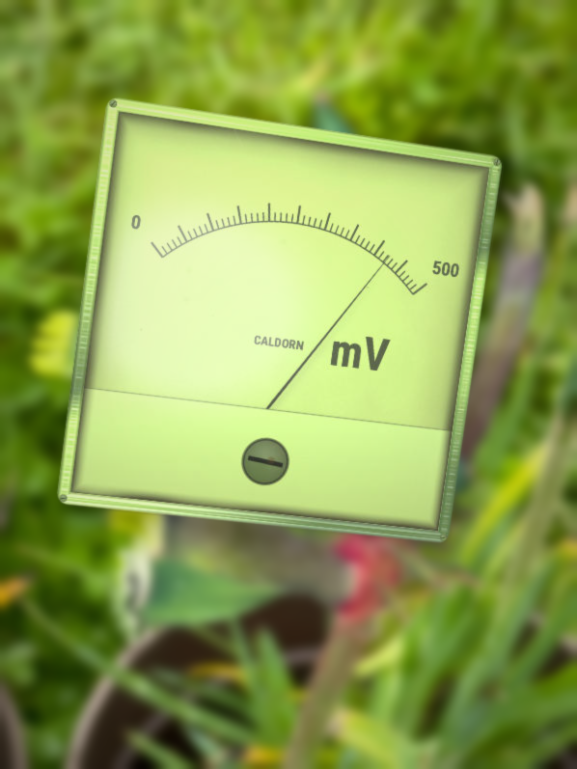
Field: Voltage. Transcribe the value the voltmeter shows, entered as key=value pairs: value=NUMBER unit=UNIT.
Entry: value=420 unit=mV
